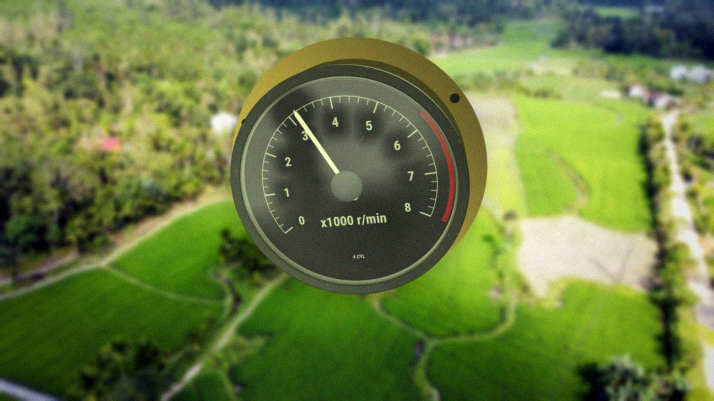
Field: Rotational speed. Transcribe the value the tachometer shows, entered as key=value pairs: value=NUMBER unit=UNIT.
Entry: value=3200 unit=rpm
